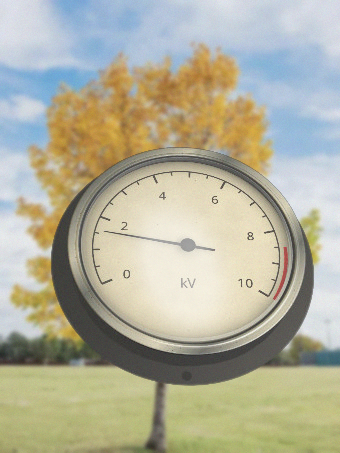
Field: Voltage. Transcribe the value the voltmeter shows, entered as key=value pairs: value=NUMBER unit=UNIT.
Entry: value=1.5 unit=kV
